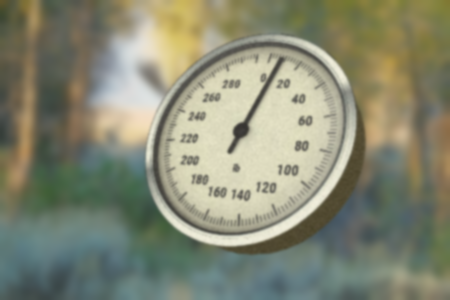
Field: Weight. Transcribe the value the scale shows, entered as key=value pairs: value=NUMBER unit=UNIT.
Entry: value=10 unit=lb
